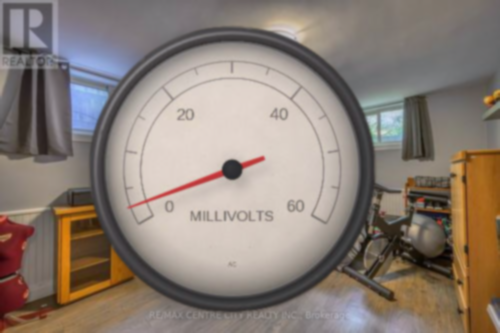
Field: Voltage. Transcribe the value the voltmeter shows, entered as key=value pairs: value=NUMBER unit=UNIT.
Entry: value=2.5 unit=mV
